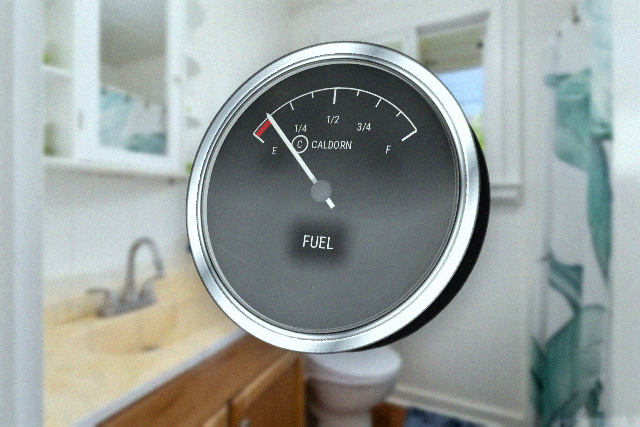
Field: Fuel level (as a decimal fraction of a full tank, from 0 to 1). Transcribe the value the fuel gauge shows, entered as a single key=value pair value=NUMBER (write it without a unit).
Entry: value=0.125
